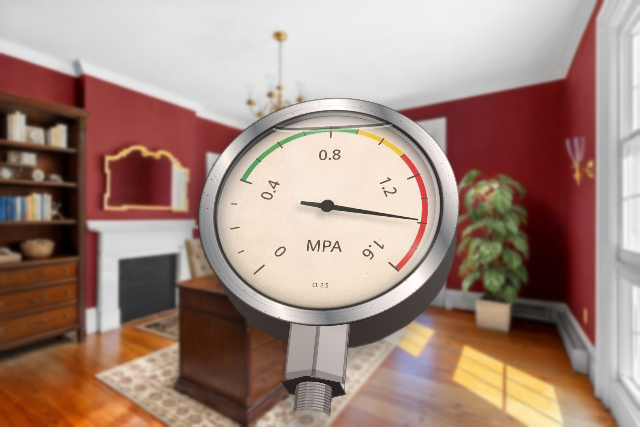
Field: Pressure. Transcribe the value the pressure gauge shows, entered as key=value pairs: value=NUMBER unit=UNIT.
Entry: value=1.4 unit=MPa
